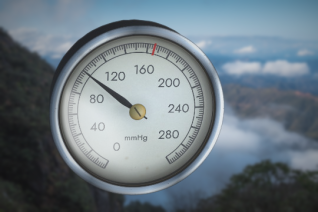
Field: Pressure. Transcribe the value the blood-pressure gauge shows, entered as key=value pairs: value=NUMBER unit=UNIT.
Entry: value=100 unit=mmHg
